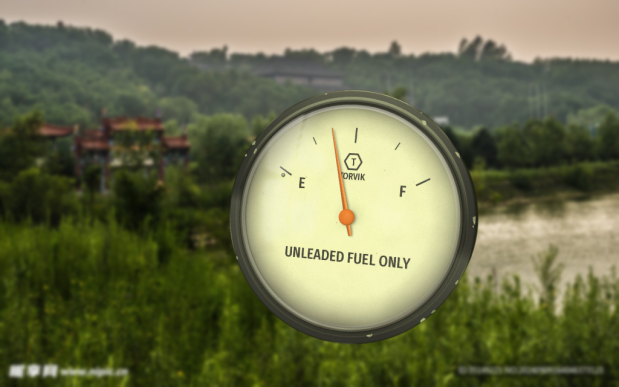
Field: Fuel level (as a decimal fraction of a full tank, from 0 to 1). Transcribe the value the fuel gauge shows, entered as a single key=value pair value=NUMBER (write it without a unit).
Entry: value=0.375
